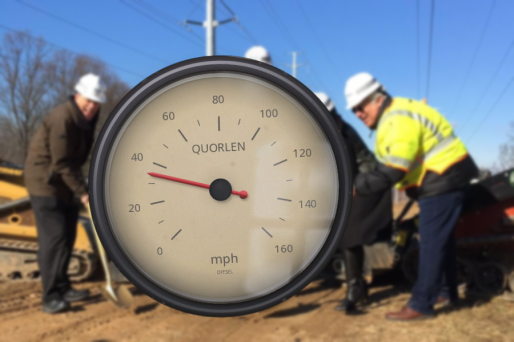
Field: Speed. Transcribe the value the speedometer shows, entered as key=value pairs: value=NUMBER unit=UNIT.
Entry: value=35 unit=mph
